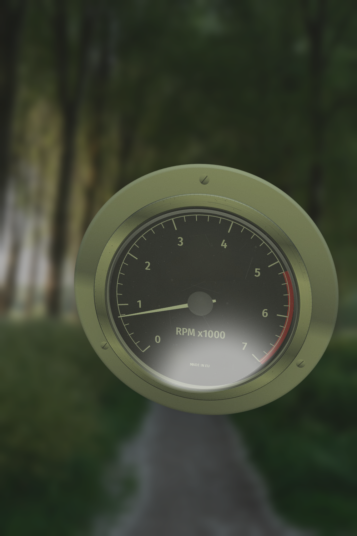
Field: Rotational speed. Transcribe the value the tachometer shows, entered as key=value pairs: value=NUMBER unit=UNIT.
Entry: value=800 unit=rpm
